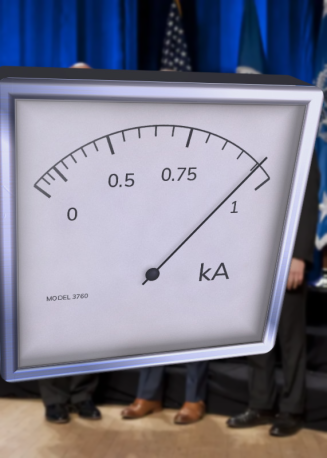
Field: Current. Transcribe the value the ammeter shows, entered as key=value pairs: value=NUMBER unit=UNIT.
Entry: value=0.95 unit=kA
